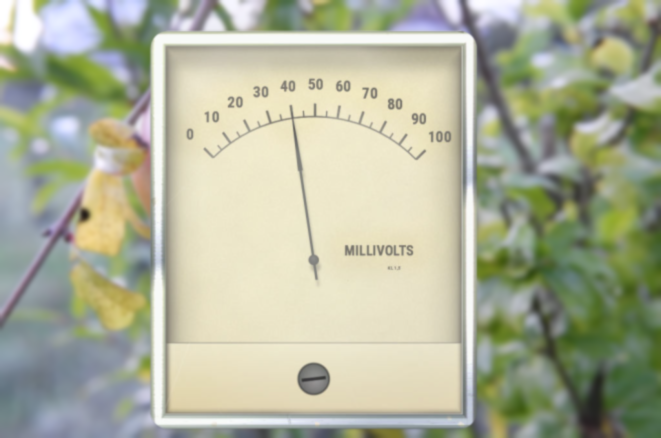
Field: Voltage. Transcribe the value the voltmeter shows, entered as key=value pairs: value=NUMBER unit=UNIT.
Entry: value=40 unit=mV
